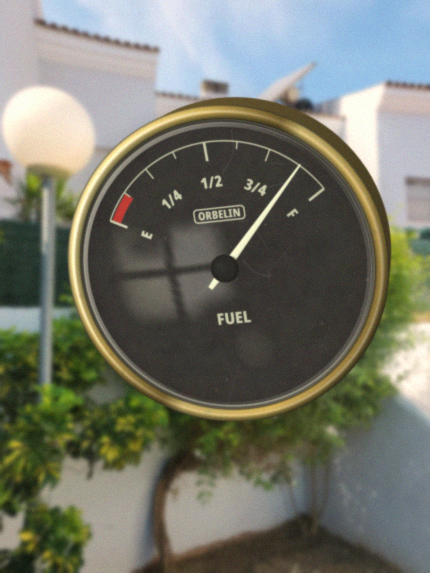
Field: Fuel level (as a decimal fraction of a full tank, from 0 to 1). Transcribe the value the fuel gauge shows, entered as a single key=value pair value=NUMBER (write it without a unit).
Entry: value=0.875
